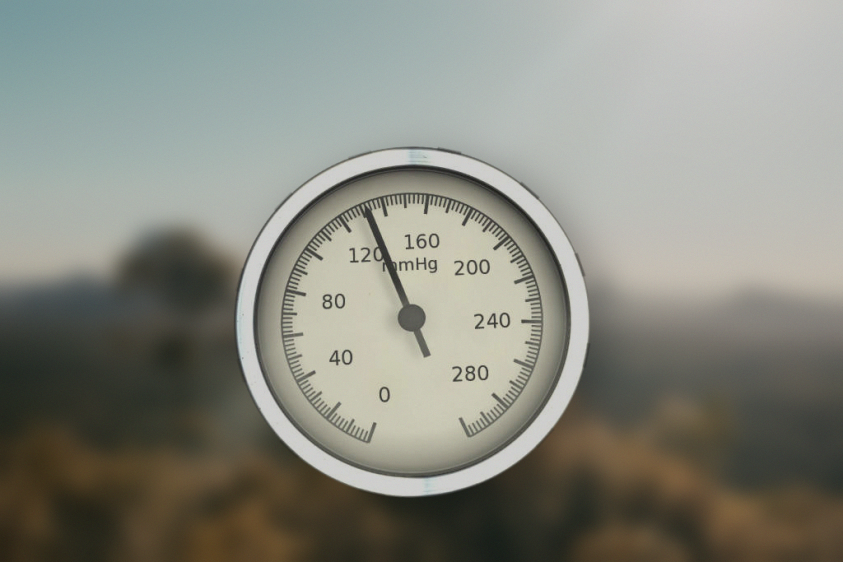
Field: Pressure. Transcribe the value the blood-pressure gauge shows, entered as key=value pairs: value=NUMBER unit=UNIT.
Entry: value=132 unit=mmHg
